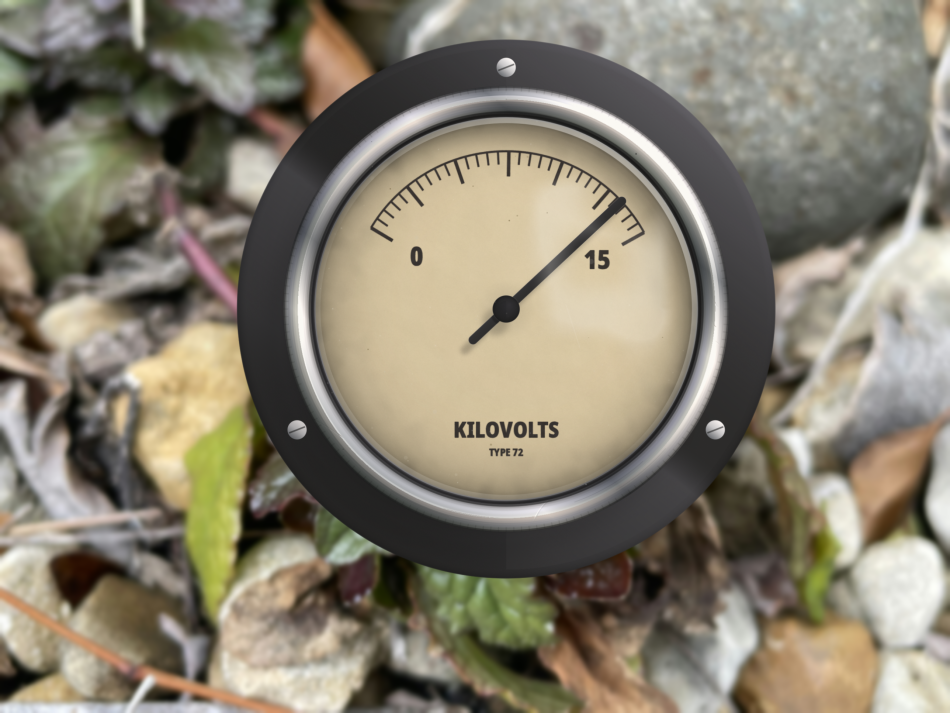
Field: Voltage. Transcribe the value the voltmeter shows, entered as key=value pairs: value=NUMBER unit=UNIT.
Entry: value=13.25 unit=kV
